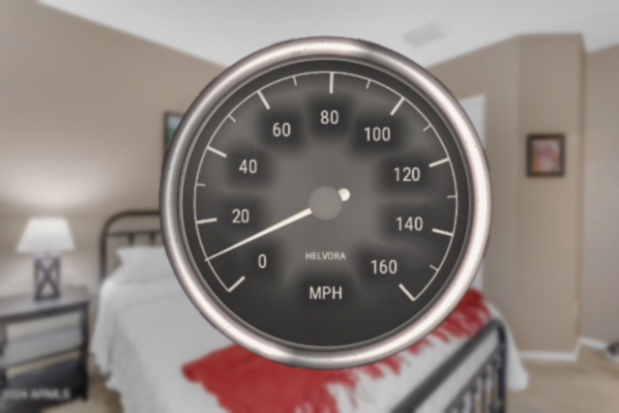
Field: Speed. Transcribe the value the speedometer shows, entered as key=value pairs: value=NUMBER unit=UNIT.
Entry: value=10 unit=mph
